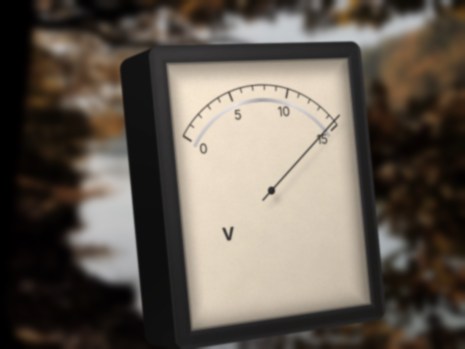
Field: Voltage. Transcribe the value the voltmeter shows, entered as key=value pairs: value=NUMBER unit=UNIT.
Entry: value=14.5 unit=V
